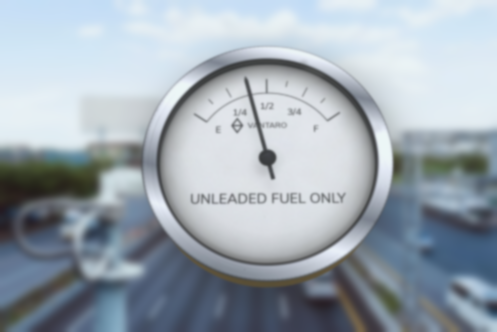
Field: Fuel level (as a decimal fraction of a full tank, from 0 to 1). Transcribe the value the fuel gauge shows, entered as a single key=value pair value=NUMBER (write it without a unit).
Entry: value=0.375
